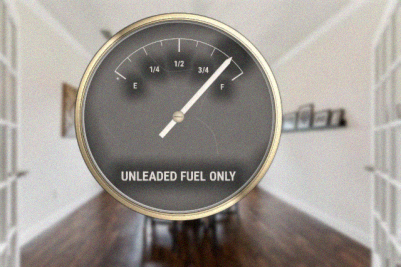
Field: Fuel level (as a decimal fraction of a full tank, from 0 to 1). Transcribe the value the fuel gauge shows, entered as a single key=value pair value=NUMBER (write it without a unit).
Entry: value=0.875
